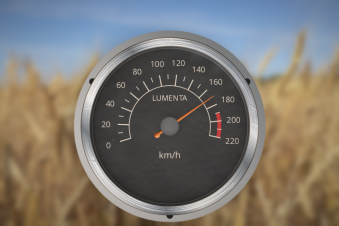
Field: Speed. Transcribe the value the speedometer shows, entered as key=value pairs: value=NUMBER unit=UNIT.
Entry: value=170 unit=km/h
